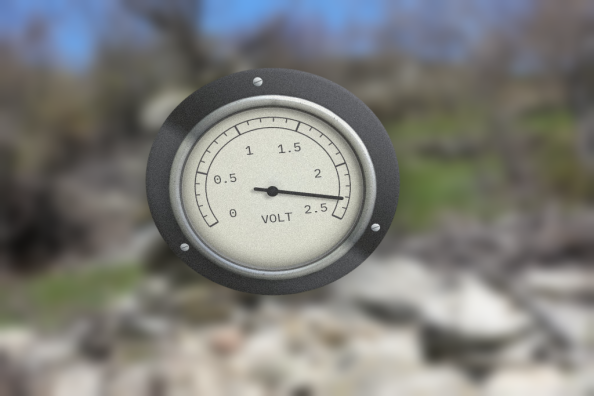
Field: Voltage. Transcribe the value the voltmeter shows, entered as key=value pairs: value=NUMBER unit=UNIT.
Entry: value=2.3 unit=V
